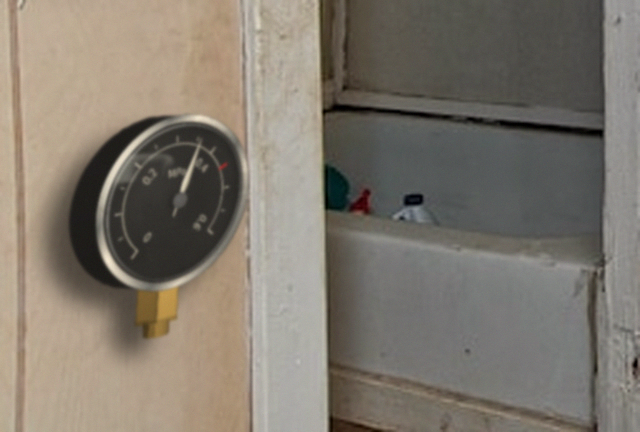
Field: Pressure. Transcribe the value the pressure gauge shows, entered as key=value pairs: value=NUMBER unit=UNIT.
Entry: value=0.35 unit=MPa
